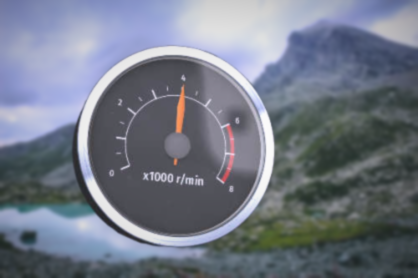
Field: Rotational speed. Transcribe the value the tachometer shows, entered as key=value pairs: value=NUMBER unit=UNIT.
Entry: value=4000 unit=rpm
